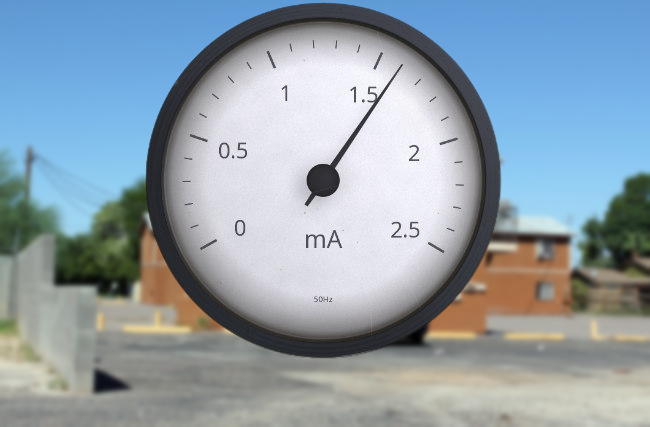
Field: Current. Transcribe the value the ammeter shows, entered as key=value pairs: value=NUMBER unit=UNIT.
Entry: value=1.6 unit=mA
